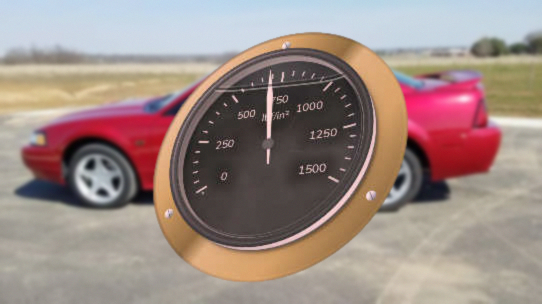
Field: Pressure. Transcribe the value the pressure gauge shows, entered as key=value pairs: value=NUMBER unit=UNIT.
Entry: value=700 unit=psi
